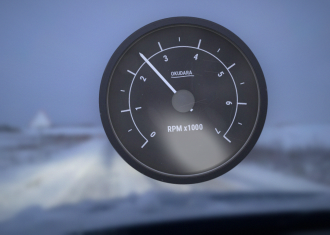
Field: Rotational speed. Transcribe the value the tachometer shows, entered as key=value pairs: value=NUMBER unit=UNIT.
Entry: value=2500 unit=rpm
